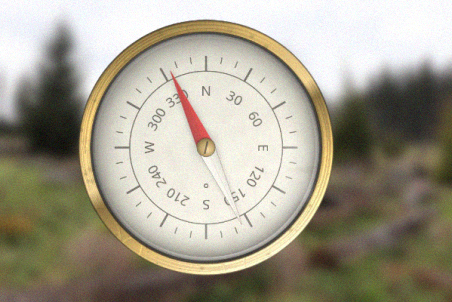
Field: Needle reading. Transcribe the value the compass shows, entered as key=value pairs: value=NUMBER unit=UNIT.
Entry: value=335 unit=°
